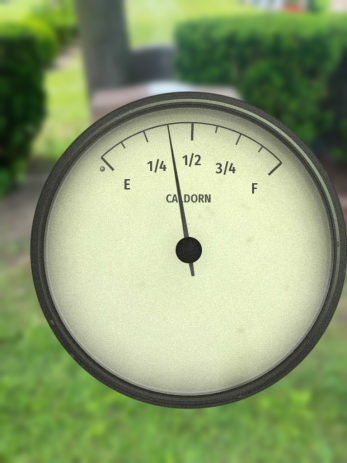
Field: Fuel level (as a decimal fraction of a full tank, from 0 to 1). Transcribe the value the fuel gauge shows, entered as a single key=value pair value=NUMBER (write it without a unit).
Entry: value=0.375
